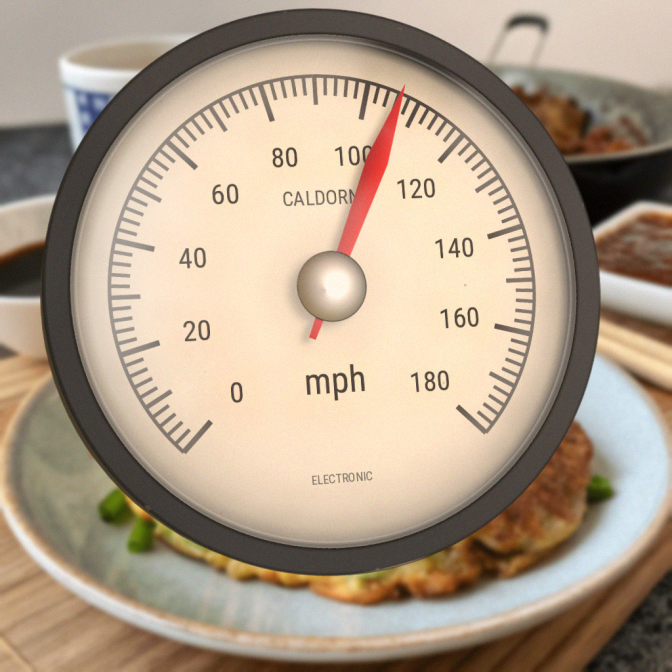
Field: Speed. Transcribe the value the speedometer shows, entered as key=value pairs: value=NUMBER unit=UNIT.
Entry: value=106 unit=mph
